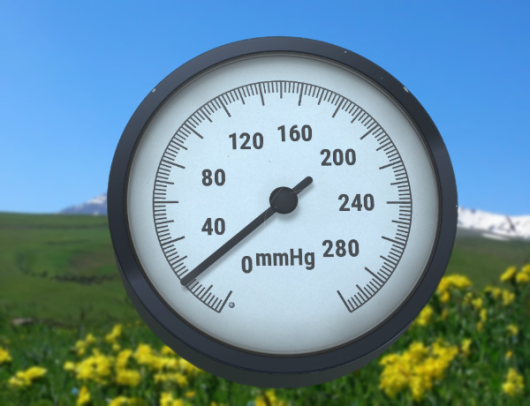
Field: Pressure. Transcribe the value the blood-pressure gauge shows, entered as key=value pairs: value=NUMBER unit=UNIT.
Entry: value=20 unit=mmHg
